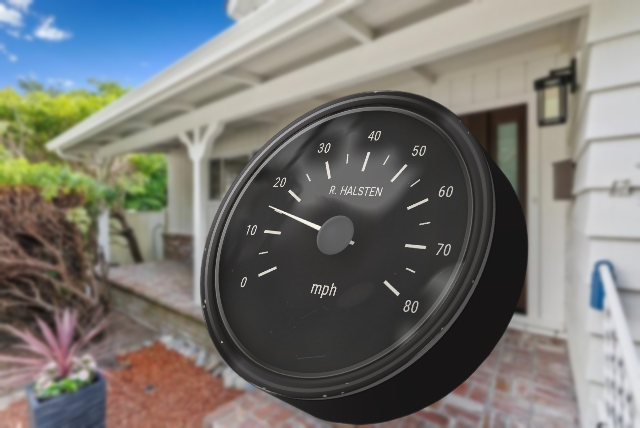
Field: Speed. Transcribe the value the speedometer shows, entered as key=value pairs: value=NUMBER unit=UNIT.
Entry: value=15 unit=mph
